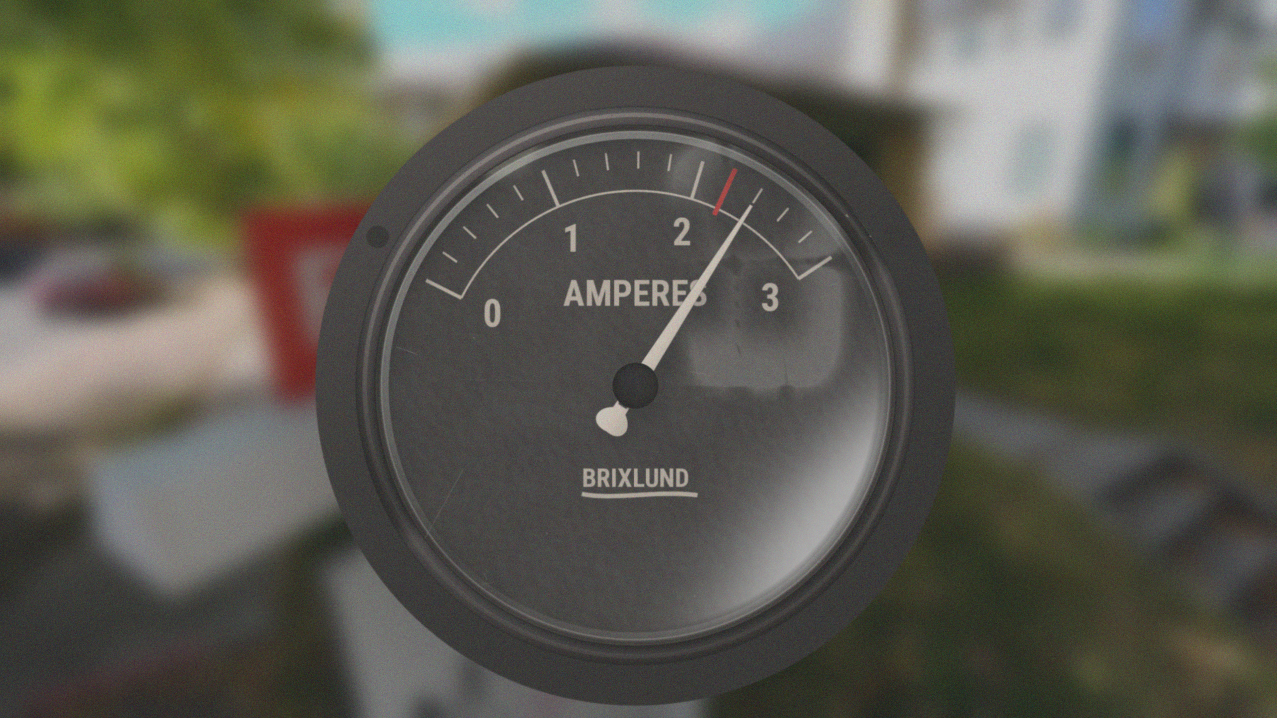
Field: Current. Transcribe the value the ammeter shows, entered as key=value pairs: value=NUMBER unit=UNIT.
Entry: value=2.4 unit=A
